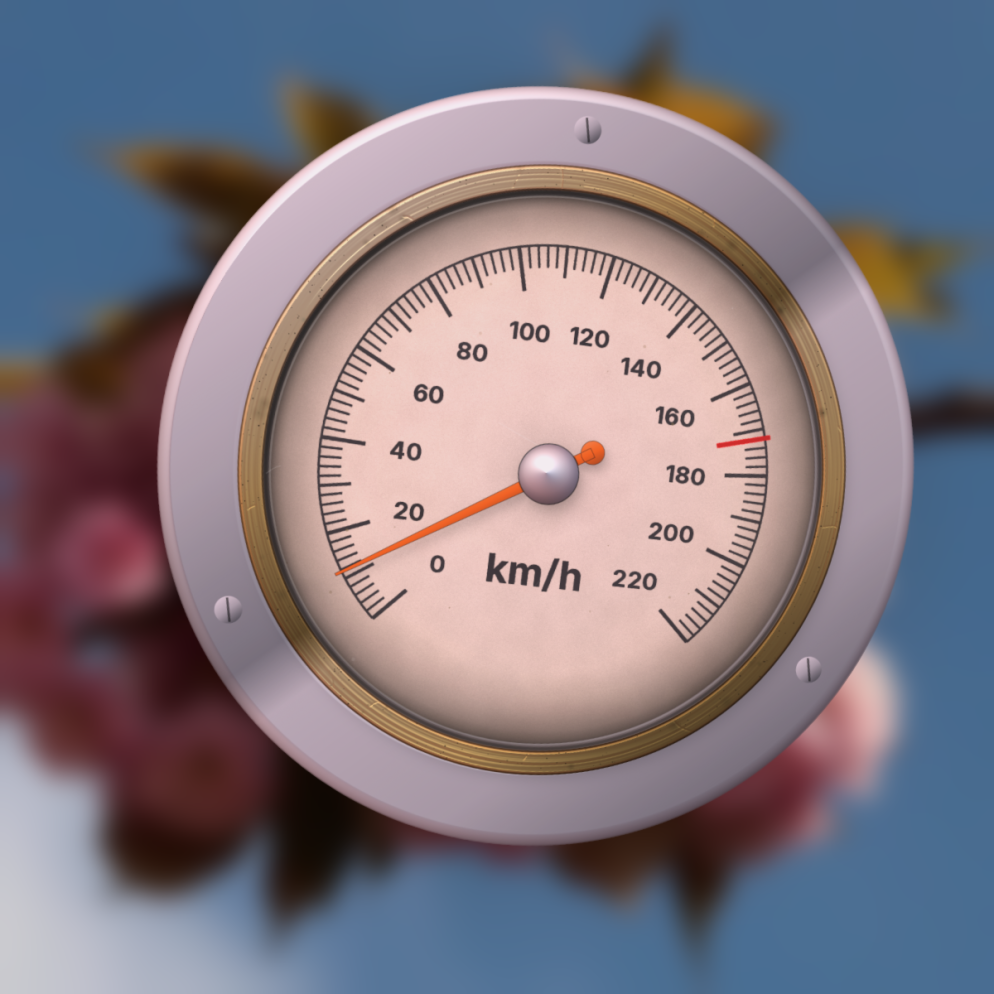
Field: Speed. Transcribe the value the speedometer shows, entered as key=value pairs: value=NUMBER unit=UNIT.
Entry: value=12 unit=km/h
